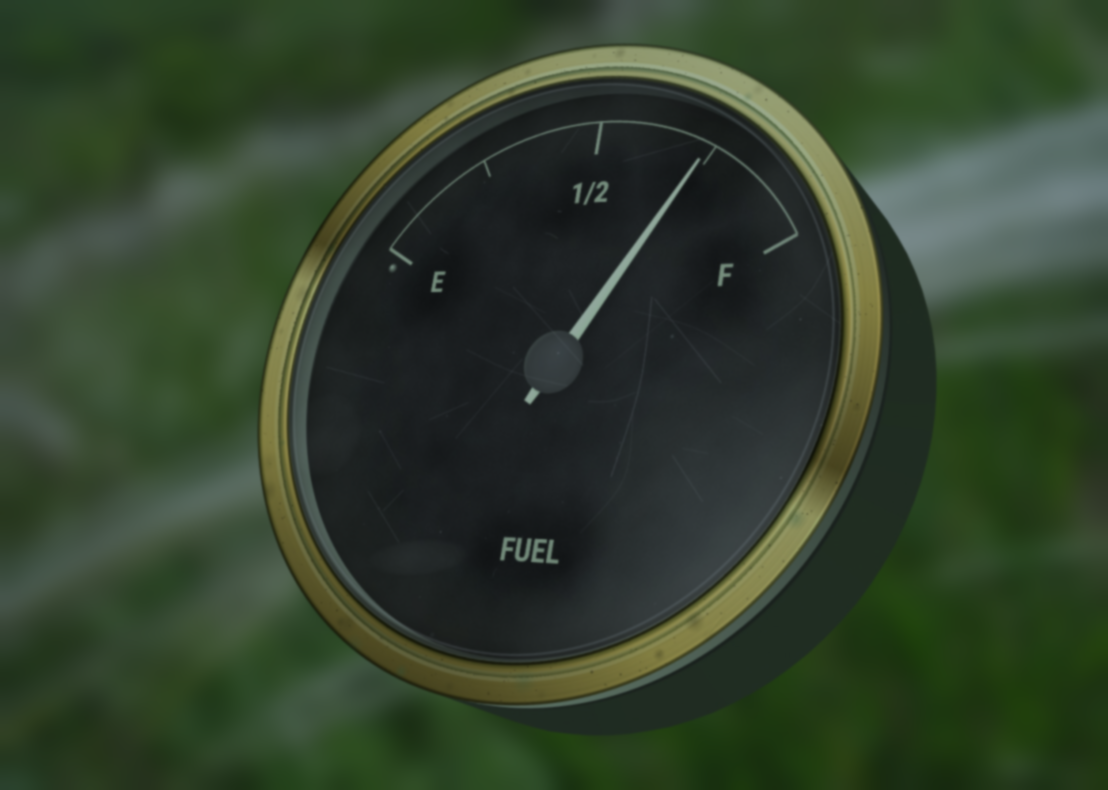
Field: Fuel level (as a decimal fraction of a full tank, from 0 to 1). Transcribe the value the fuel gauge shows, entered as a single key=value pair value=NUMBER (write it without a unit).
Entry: value=0.75
